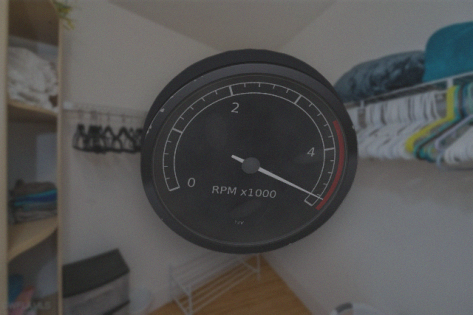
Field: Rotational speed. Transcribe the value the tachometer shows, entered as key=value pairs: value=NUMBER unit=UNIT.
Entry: value=4800 unit=rpm
